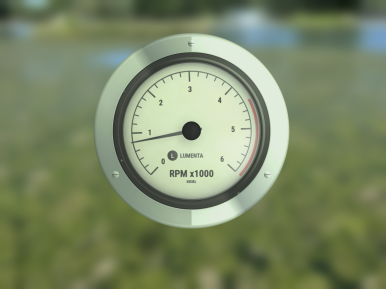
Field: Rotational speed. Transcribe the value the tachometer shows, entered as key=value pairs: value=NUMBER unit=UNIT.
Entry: value=800 unit=rpm
